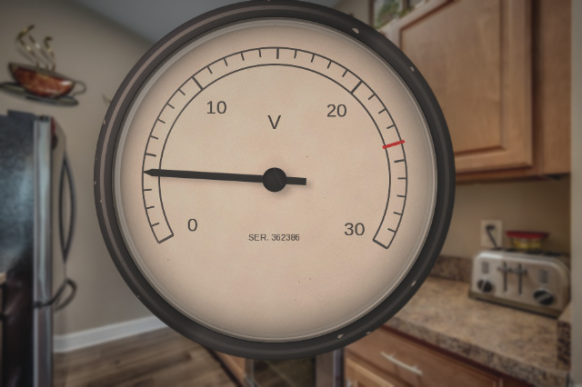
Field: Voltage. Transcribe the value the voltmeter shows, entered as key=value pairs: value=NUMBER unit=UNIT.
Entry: value=4 unit=V
